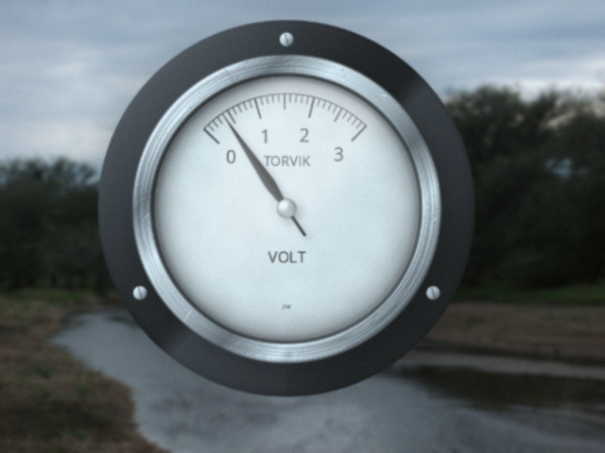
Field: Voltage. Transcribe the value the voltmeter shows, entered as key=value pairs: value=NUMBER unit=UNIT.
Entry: value=0.4 unit=V
